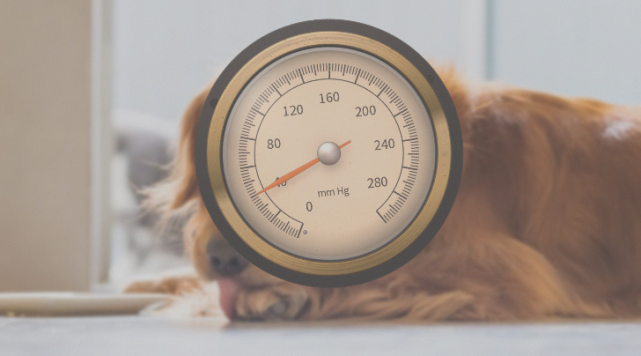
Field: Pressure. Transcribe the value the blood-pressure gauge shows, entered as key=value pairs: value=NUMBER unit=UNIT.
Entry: value=40 unit=mmHg
